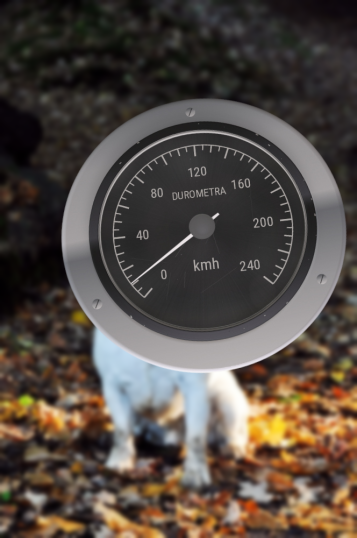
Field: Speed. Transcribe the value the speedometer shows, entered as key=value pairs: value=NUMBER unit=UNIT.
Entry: value=10 unit=km/h
